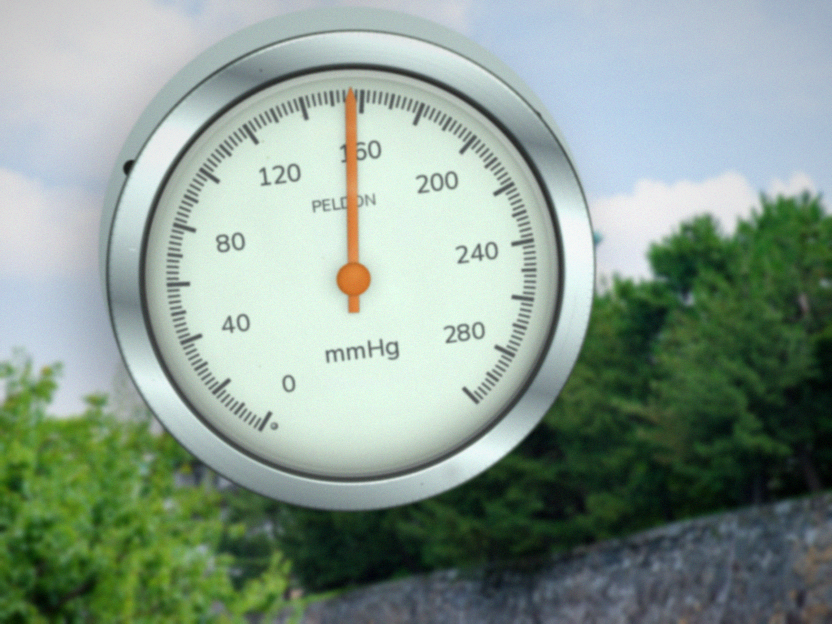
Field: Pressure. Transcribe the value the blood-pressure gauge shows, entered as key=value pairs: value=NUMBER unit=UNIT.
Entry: value=156 unit=mmHg
